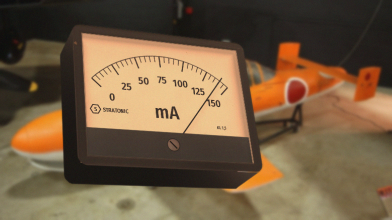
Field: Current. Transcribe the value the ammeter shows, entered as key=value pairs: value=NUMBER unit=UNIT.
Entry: value=140 unit=mA
